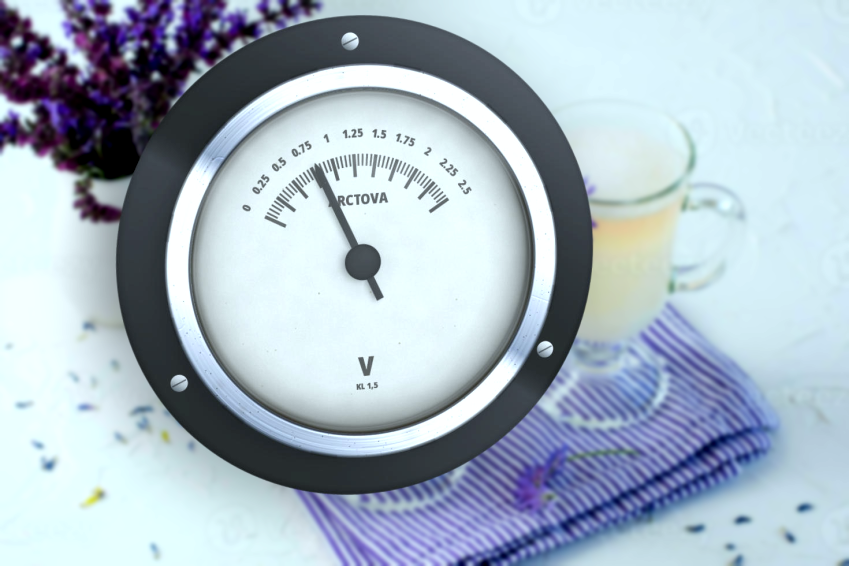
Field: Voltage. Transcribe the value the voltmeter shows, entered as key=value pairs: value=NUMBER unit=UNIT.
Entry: value=0.8 unit=V
